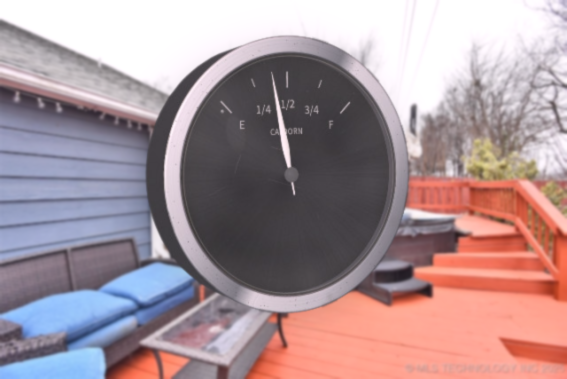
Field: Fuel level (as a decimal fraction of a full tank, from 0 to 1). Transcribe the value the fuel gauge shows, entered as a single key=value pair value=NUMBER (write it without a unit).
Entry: value=0.375
